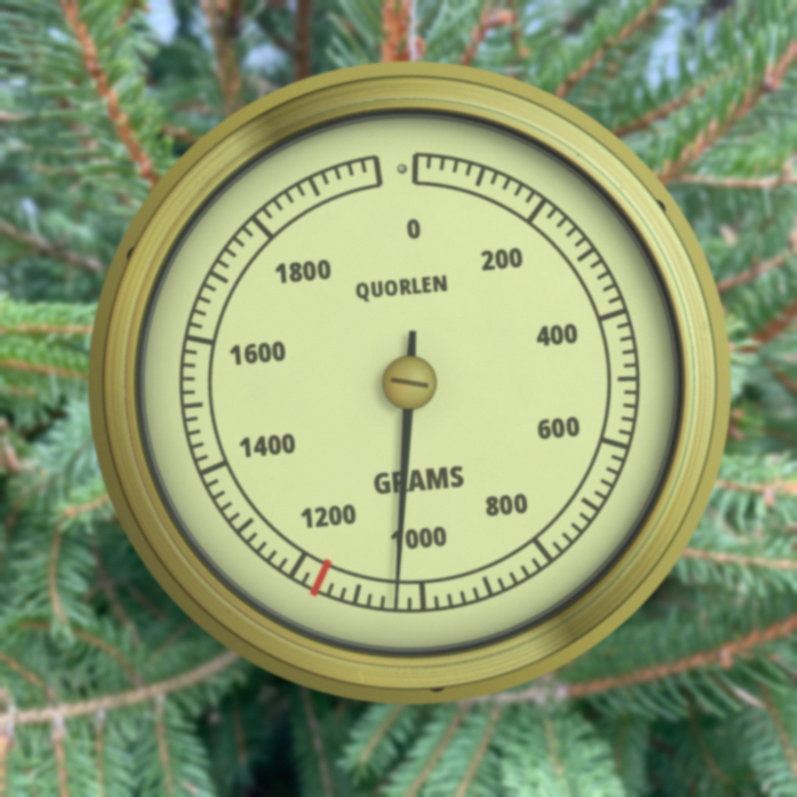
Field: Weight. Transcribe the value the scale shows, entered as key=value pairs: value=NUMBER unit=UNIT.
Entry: value=1040 unit=g
